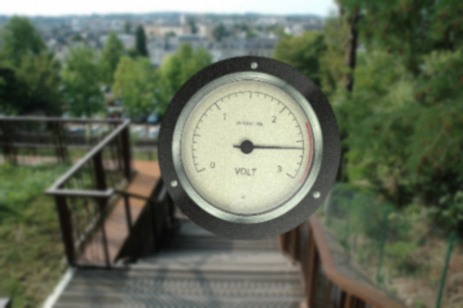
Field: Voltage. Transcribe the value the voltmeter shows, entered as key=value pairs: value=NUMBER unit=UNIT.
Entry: value=2.6 unit=V
